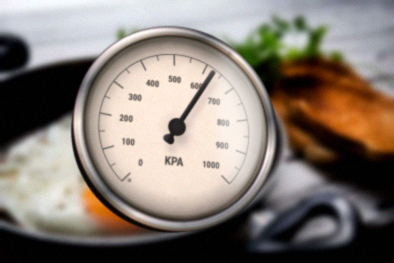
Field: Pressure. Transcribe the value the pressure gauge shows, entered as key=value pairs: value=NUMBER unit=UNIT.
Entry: value=625 unit=kPa
